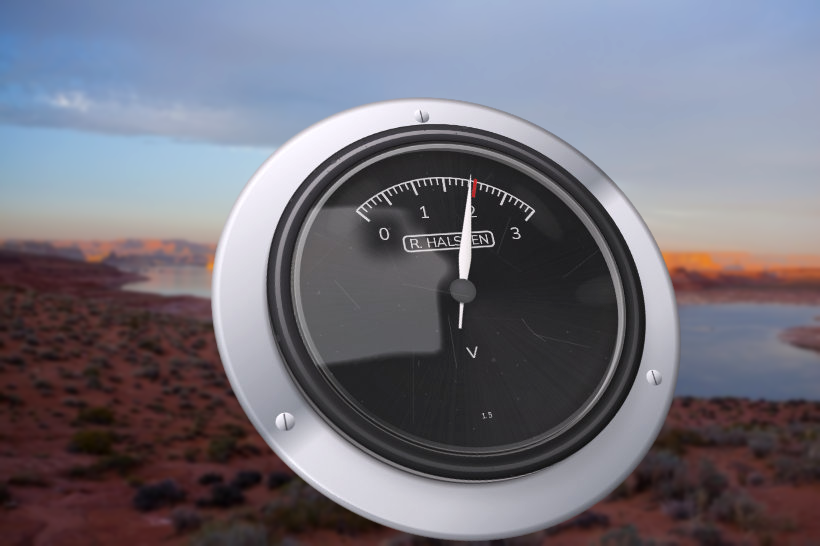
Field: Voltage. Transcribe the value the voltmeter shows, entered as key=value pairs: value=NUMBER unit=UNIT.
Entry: value=1.9 unit=V
